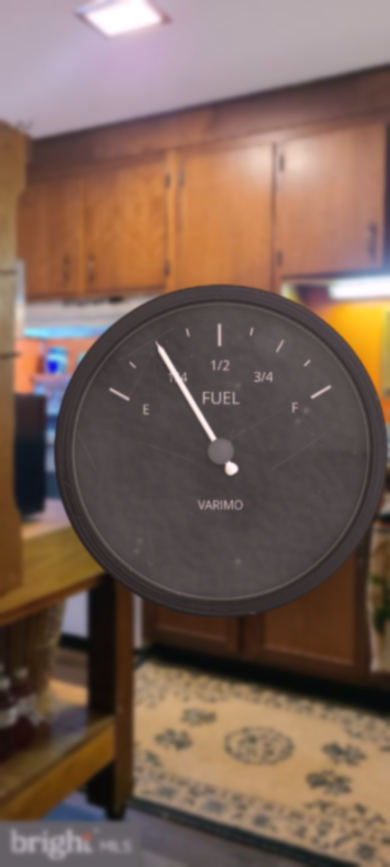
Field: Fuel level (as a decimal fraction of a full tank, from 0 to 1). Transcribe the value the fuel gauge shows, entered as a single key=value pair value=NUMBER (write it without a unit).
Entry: value=0.25
